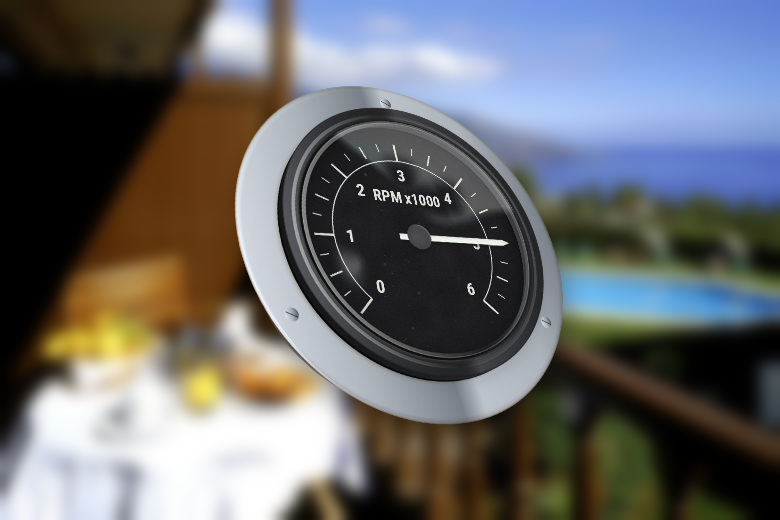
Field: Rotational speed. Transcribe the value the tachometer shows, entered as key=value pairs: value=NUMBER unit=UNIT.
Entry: value=5000 unit=rpm
